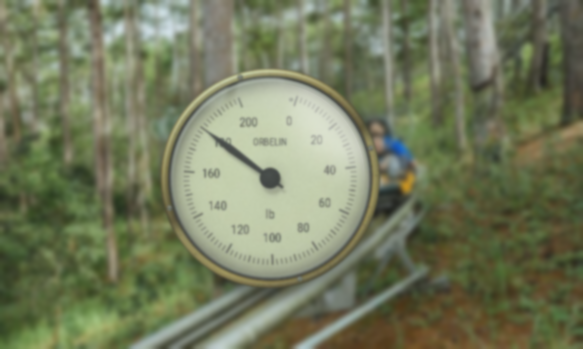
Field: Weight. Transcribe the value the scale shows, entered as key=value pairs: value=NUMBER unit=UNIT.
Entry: value=180 unit=lb
